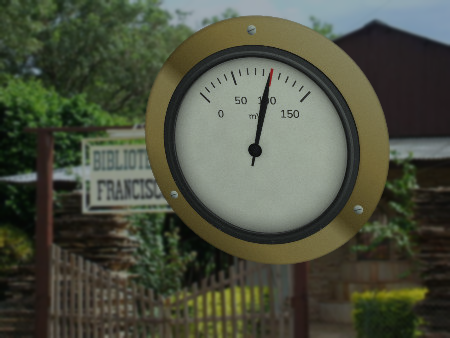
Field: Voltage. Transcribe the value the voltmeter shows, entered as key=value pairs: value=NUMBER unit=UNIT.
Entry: value=100 unit=mV
